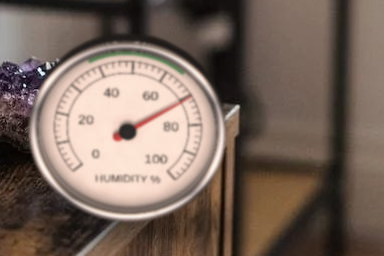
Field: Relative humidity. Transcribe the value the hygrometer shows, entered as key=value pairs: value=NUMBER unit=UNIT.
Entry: value=70 unit=%
